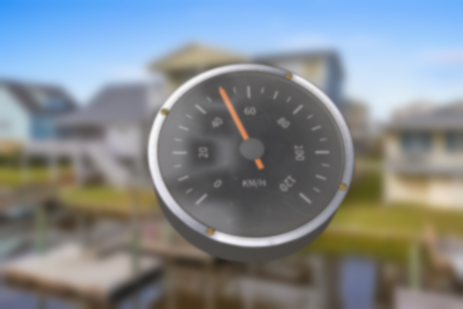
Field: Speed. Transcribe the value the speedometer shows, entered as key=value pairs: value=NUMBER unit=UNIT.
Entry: value=50 unit=km/h
